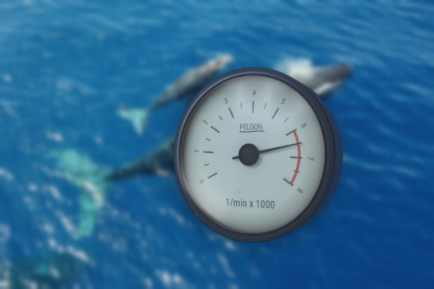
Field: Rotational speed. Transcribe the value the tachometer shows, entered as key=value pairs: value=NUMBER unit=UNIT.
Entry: value=6500 unit=rpm
